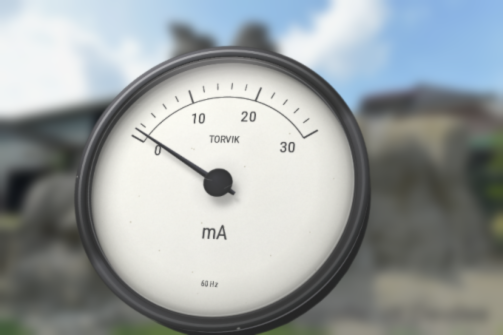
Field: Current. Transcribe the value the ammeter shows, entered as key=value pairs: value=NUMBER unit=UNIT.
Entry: value=1 unit=mA
